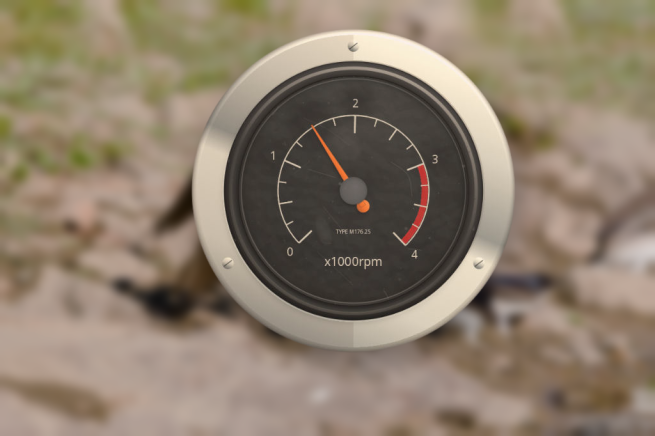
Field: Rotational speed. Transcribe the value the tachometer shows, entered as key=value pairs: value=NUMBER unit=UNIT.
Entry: value=1500 unit=rpm
